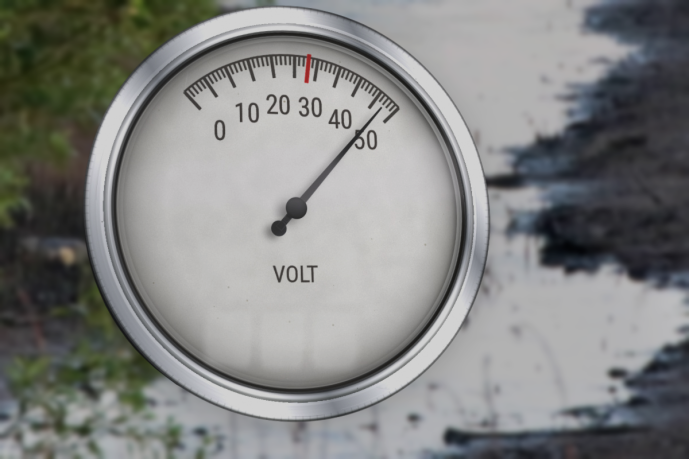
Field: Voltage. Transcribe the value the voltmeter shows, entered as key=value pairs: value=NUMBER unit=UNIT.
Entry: value=47 unit=V
